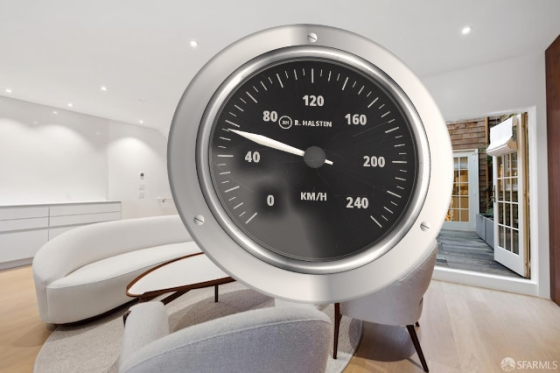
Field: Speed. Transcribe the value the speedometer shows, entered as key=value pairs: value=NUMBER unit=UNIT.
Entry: value=55 unit=km/h
